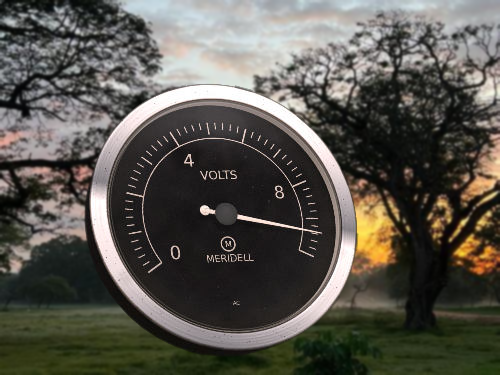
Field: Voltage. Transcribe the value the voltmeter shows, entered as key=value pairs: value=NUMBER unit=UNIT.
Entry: value=9.4 unit=V
